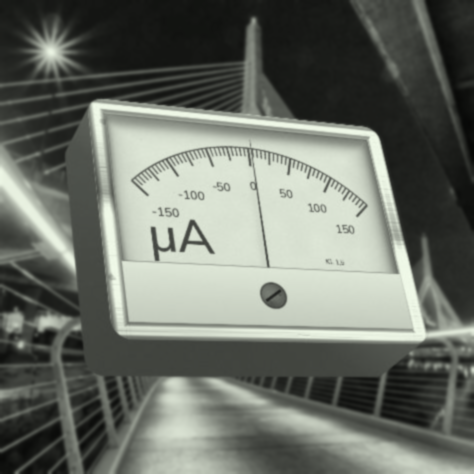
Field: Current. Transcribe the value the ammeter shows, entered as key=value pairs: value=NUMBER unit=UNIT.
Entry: value=0 unit=µA
